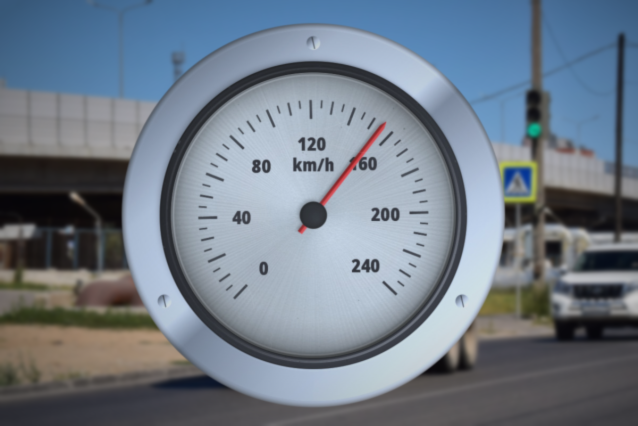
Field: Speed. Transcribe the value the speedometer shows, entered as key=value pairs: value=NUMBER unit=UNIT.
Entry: value=155 unit=km/h
